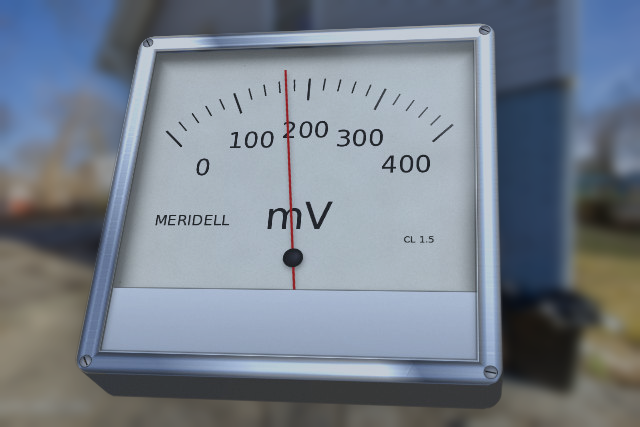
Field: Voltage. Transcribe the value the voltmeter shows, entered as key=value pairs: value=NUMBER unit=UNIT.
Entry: value=170 unit=mV
